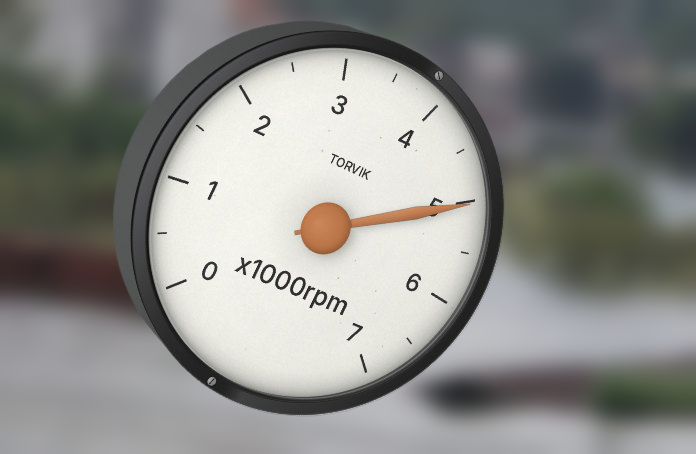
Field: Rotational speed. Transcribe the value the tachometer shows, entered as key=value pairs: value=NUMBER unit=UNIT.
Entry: value=5000 unit=rpm
